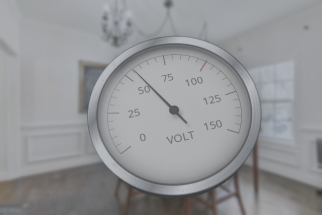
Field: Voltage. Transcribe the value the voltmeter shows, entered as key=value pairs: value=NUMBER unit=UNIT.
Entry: value=55 unit=V
